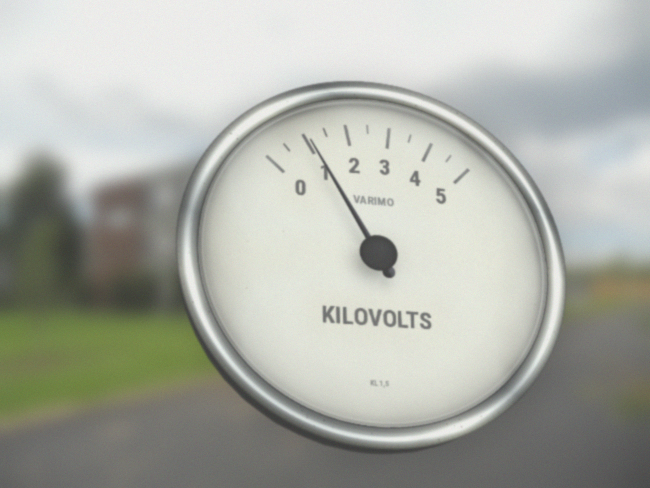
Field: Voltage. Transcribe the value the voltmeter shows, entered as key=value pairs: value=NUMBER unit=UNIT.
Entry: value=1 unit=kV
